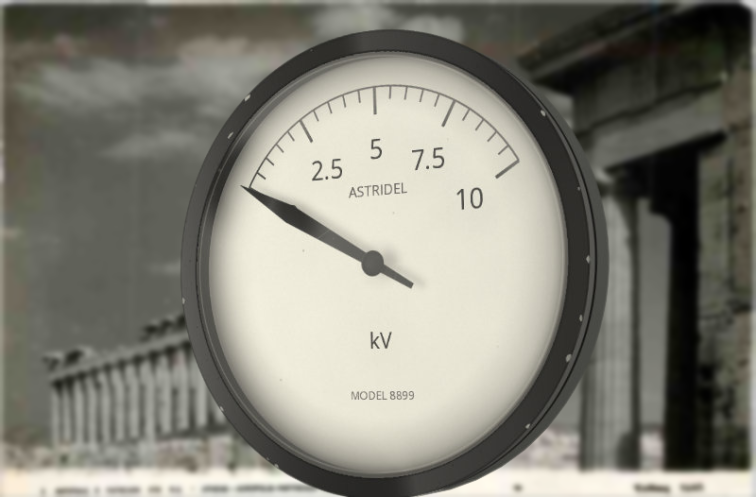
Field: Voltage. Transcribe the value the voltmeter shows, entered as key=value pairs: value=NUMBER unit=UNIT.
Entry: value=0 unit=kV
